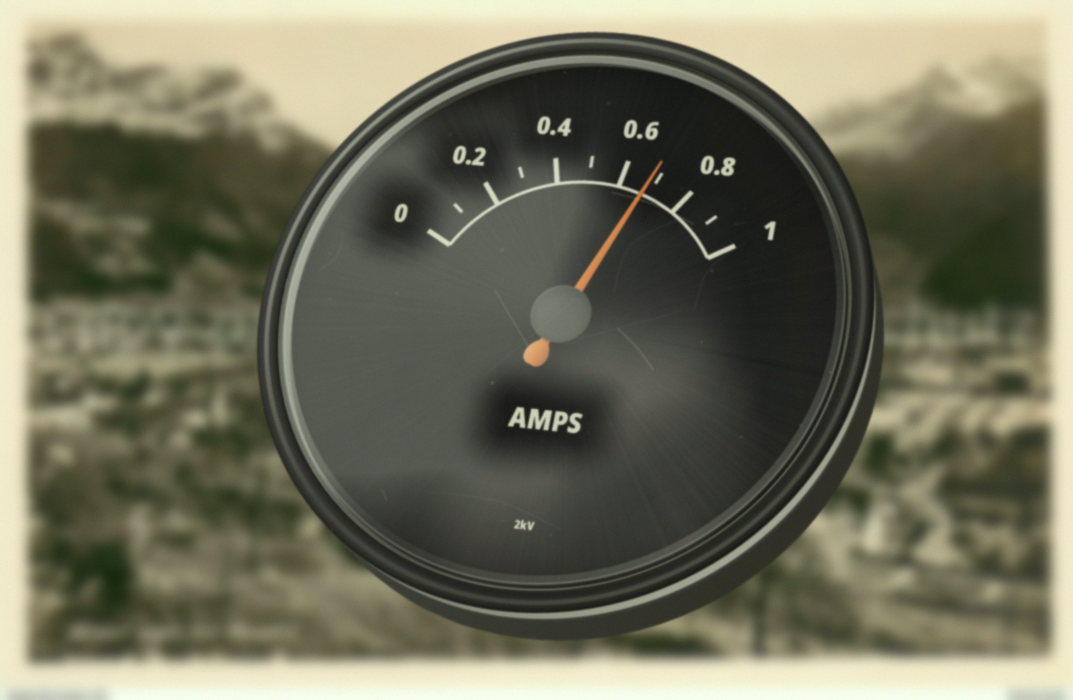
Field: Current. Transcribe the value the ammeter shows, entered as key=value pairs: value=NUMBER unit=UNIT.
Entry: value=0.7 unit=A
